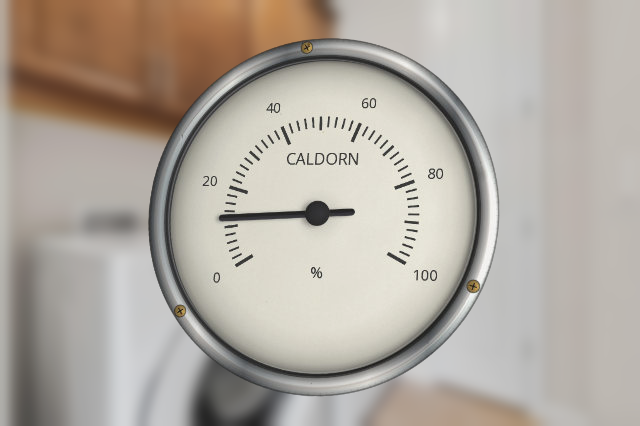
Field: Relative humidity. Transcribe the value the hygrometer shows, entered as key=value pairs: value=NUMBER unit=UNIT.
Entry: value=12 unit=%
